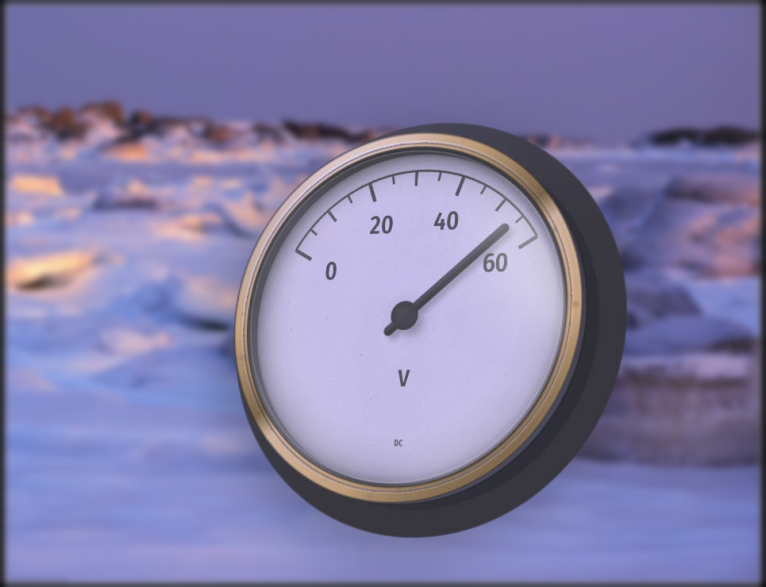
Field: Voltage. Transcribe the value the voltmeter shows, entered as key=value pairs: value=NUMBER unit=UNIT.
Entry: value=55 unit=V
